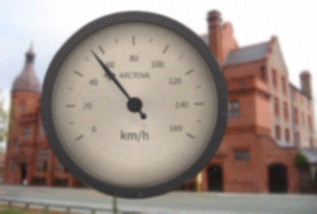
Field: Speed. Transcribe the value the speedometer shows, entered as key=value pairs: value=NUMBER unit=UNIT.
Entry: value=55 unit=km/h
